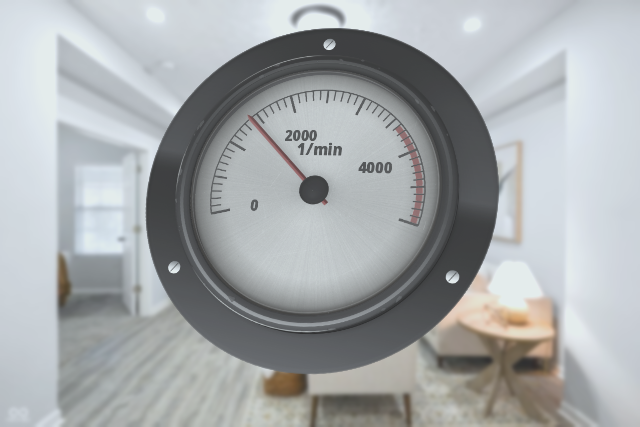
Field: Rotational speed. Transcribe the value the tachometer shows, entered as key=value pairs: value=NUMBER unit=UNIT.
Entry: value=1400 unit=rpm
